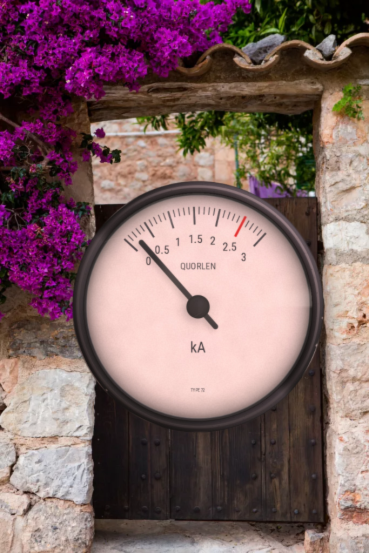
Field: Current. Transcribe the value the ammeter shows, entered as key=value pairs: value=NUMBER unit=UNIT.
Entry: value=0.2 unit=kA
